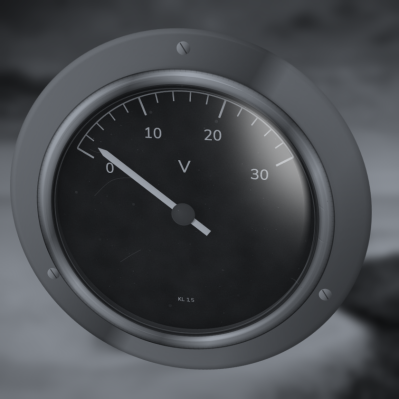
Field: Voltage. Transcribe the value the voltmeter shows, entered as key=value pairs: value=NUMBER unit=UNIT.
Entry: value=2 unit=V
